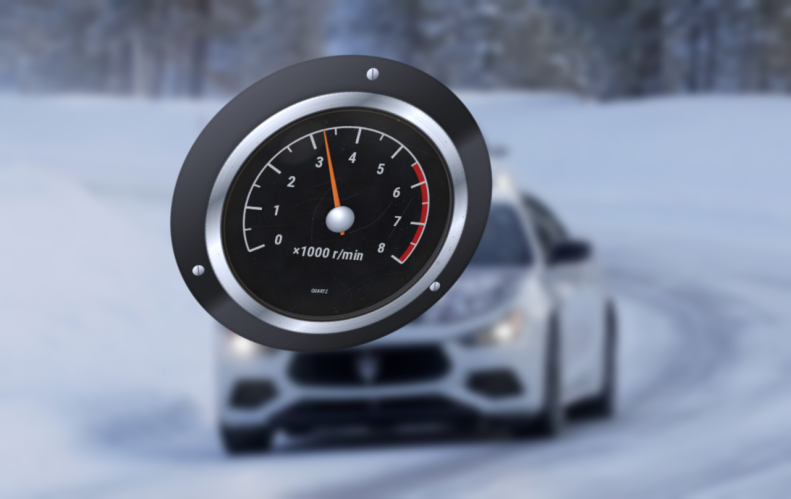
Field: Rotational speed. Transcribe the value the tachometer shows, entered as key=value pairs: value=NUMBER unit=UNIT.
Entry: value=3250 unit=rpm
